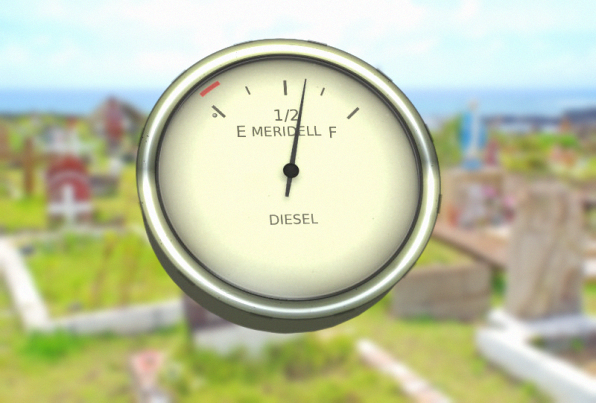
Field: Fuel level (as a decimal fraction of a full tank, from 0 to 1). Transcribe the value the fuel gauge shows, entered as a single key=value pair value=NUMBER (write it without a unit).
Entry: value=0.625
